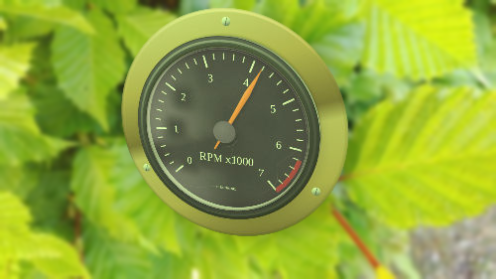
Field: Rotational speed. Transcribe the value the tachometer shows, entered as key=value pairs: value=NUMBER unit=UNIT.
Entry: value=4200 unit=rpm
